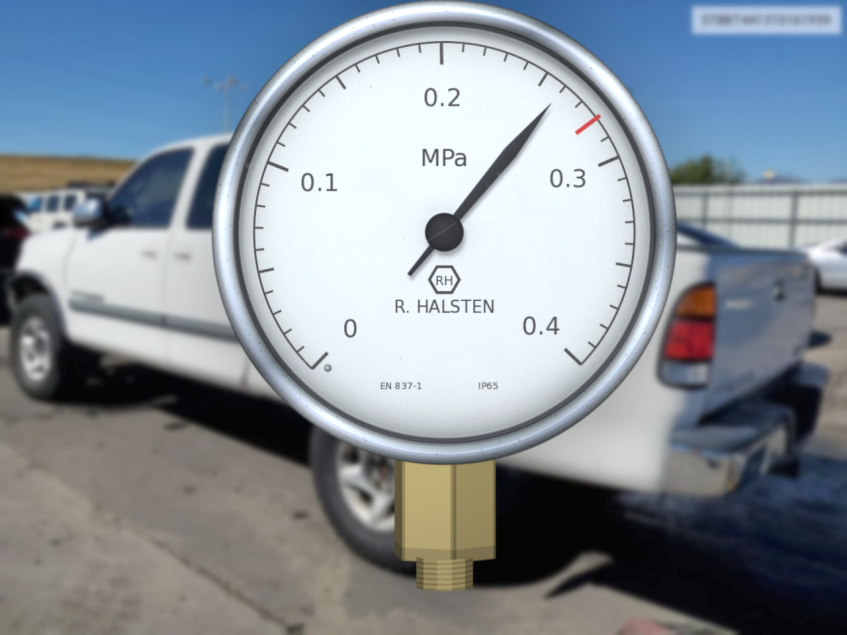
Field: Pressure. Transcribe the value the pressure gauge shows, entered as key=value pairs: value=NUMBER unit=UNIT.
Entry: value=0.26 unit=MPa
